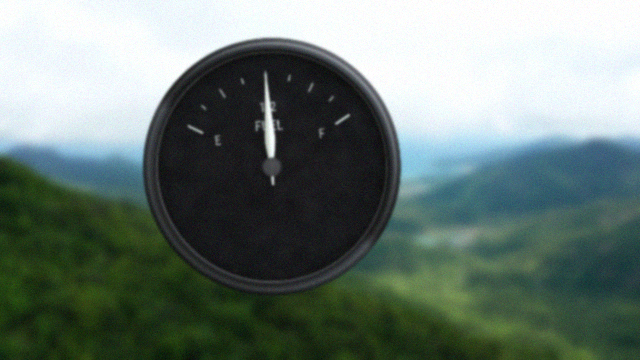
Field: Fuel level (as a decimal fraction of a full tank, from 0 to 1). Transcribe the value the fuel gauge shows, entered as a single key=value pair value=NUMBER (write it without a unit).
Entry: value=0.5
